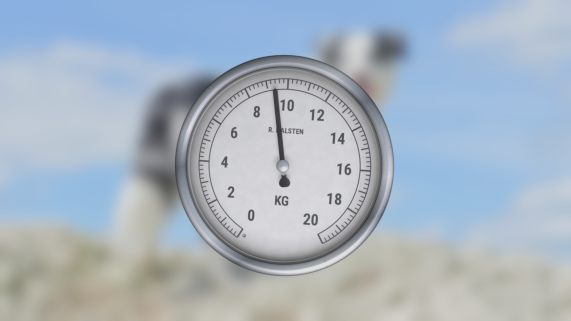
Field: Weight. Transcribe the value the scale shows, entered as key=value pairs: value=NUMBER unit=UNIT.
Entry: value=9.4 unit=kg
